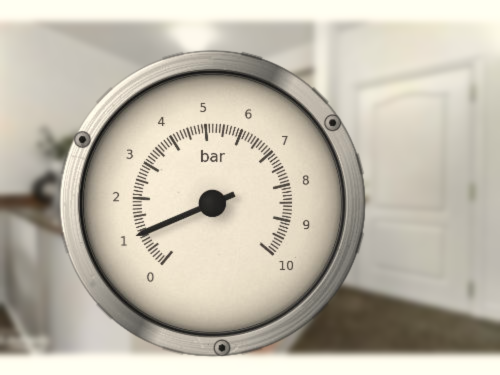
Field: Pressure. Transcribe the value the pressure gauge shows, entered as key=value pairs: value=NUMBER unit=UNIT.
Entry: value=1 unit=bar
